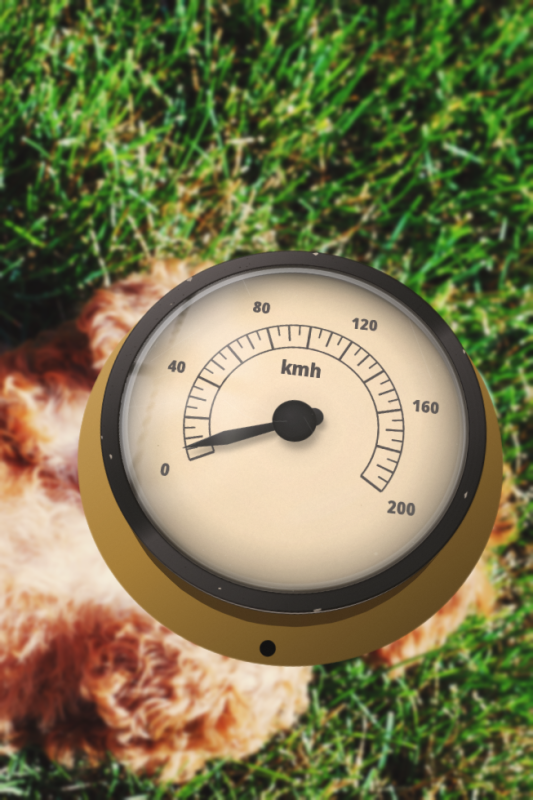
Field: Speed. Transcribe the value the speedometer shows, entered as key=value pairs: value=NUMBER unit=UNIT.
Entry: value=5 unit=km/h
